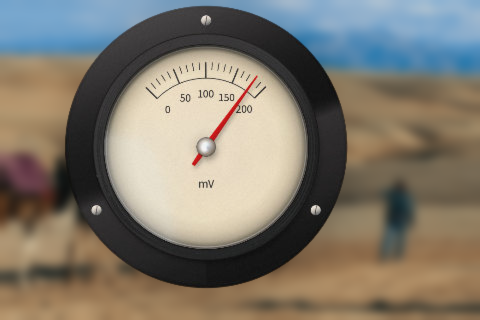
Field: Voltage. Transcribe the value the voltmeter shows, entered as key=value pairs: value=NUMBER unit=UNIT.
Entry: value=180 unit=mV
